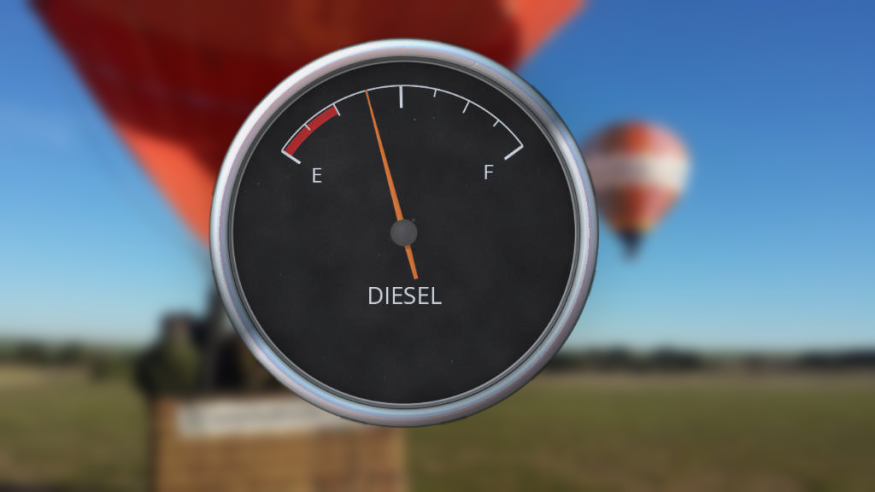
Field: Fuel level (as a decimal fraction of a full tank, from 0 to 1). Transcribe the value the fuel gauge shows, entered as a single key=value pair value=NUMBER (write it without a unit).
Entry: value=0.375
